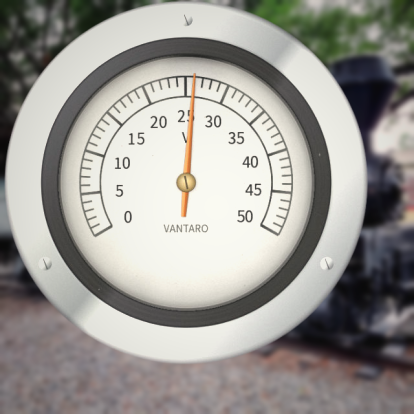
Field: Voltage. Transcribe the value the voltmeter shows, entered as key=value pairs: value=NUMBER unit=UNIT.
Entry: value=26 unit=V
